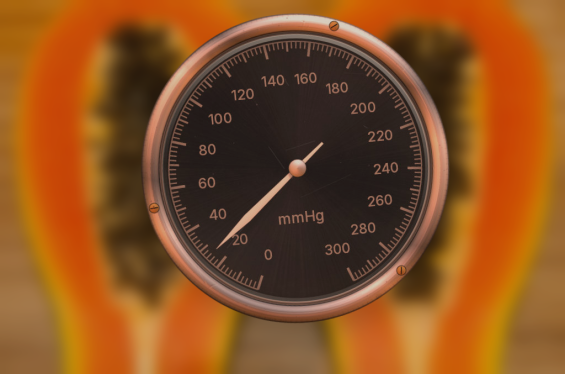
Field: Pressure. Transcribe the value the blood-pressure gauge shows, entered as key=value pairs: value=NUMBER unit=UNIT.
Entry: value=26 unit=mmHg
